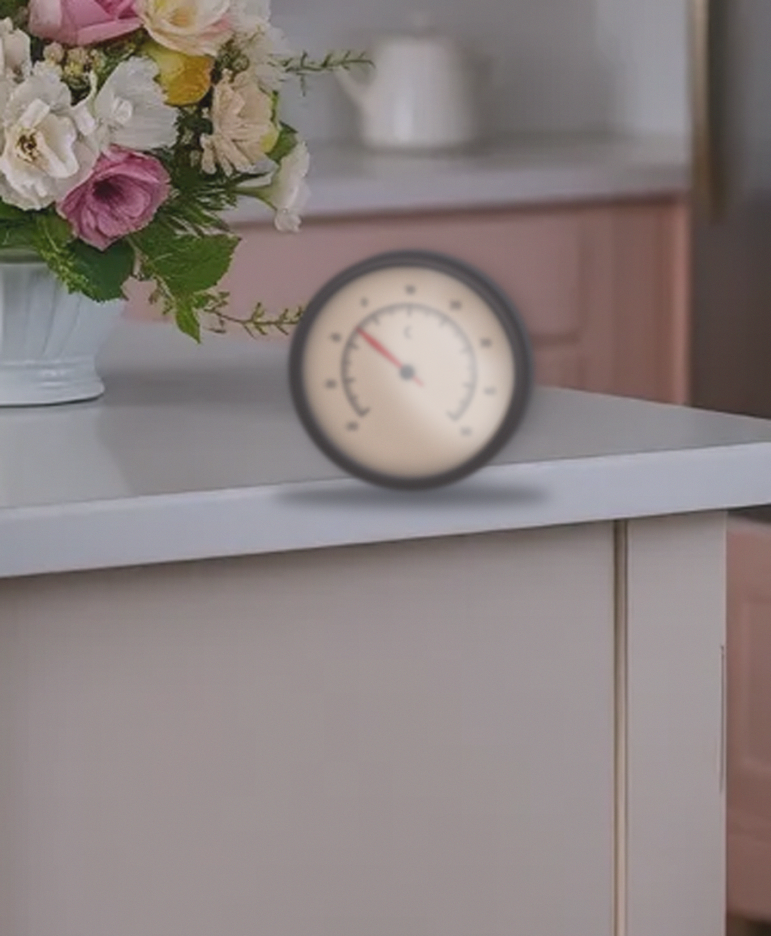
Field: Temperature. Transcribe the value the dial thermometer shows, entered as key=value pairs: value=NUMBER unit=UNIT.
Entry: value=-5 unit=°C
